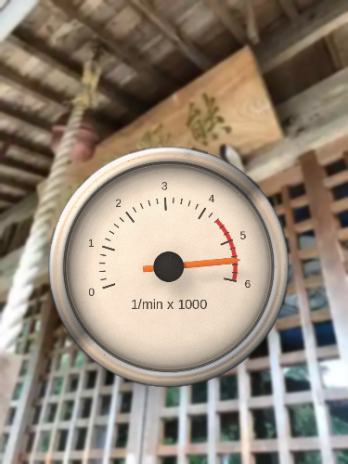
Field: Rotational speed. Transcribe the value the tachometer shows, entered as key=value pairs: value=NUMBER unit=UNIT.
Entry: value=5500 unit=rpm
